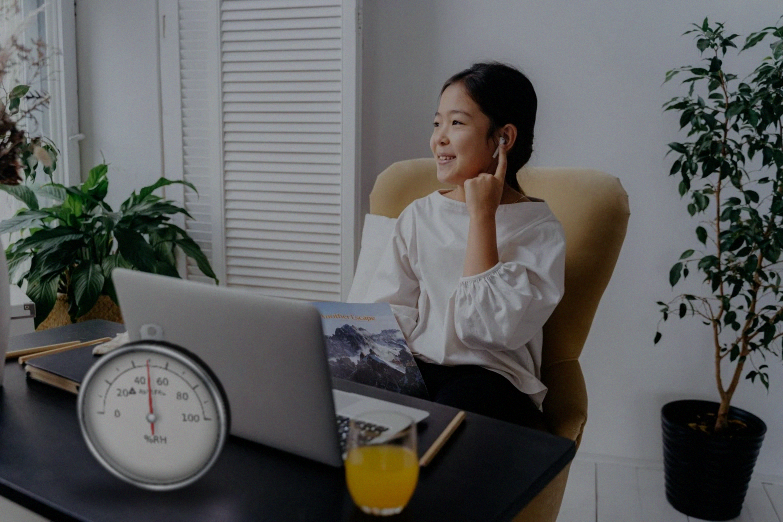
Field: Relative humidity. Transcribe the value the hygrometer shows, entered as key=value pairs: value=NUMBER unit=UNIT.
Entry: value=50 unit=%
